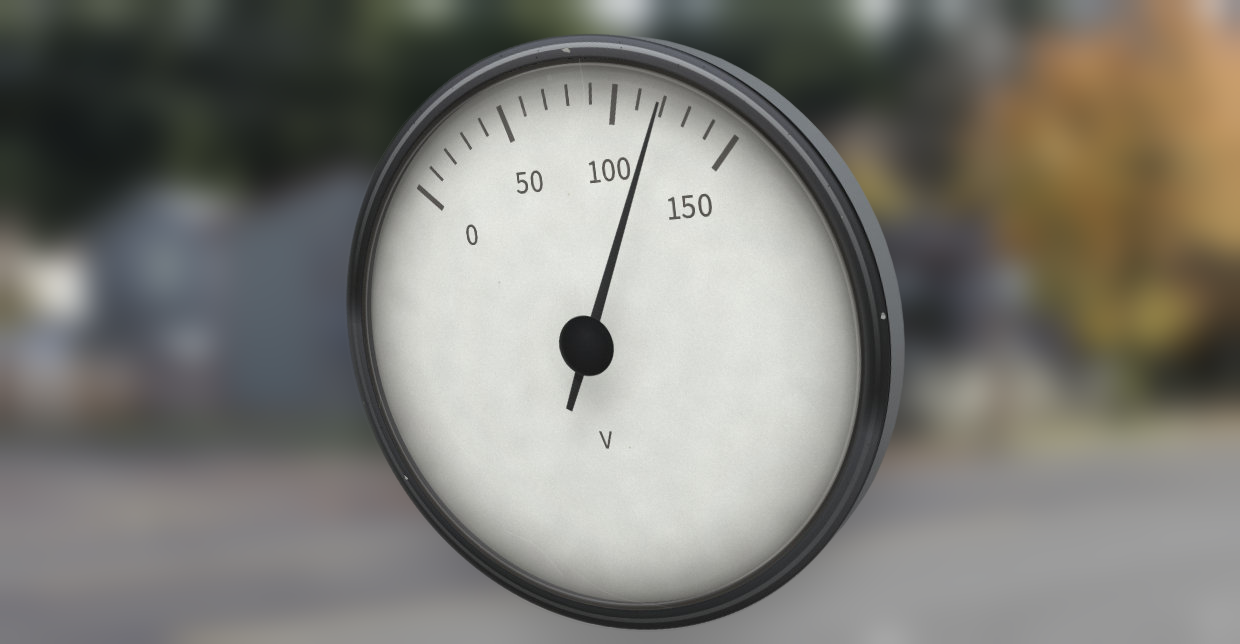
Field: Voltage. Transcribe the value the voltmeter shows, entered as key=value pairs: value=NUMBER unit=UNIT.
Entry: value=120 unit=V
